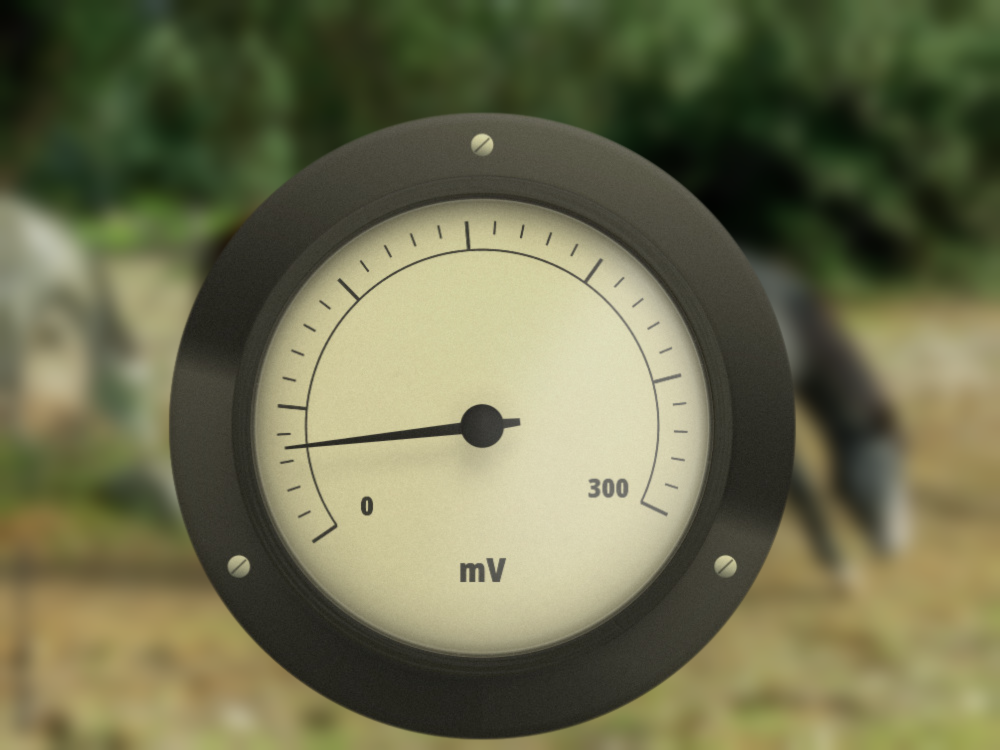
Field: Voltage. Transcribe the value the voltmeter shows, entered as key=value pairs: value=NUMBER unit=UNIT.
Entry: value=35 unit=mV
